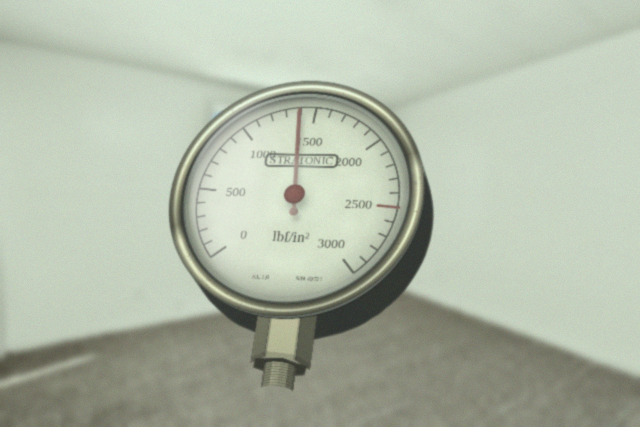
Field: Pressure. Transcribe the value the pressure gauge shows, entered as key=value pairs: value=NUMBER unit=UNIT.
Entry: value=1400 unit=psi
